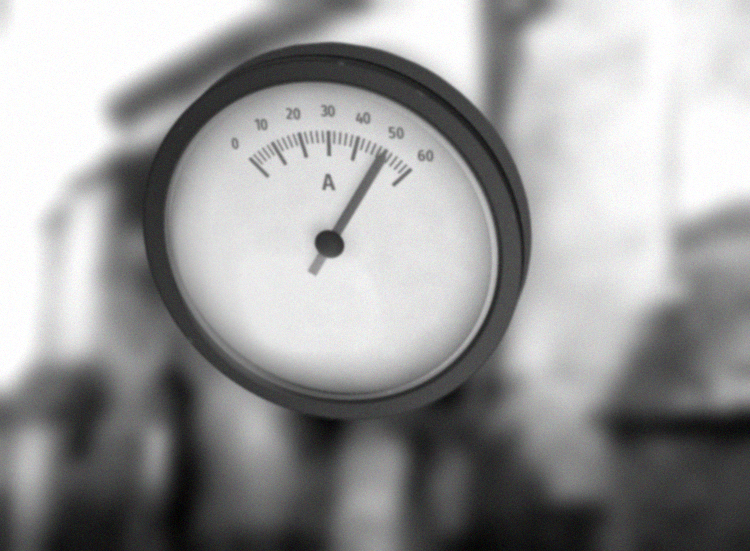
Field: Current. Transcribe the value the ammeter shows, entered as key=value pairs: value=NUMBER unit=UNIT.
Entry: value=50 unit=A
